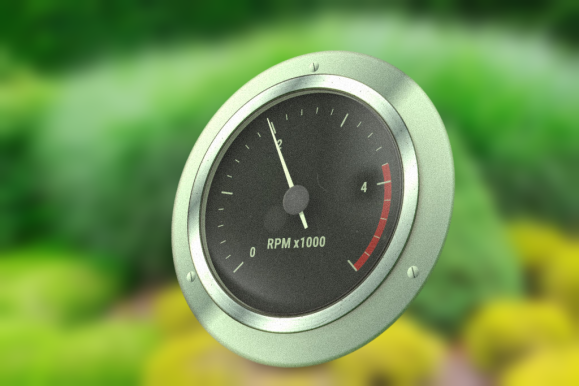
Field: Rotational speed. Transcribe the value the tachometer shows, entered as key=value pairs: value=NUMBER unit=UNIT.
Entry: value=2000 unit=rpm
